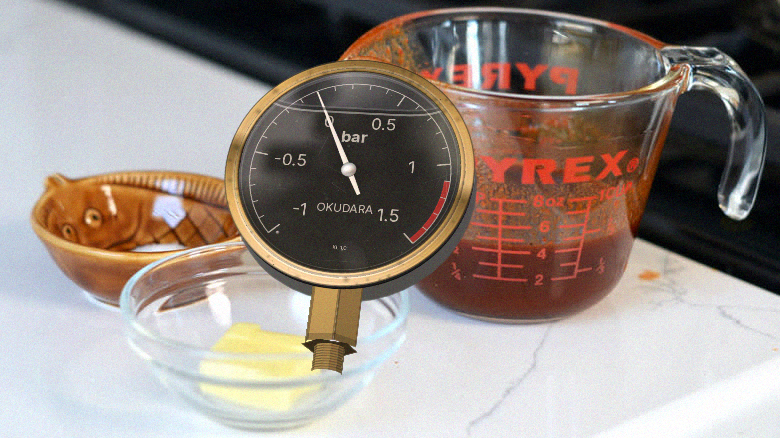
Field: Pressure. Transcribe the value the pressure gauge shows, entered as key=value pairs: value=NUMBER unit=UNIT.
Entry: value=0 unit=bar
